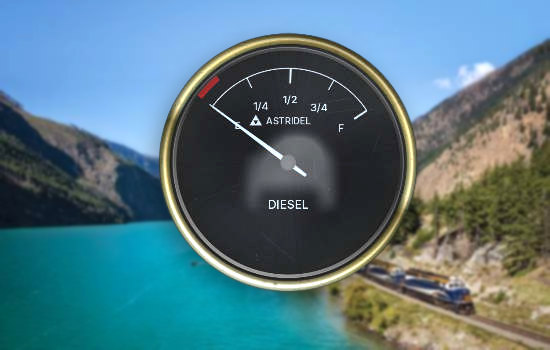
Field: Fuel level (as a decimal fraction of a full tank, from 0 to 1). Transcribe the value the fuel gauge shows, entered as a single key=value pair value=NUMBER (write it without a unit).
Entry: value=0
